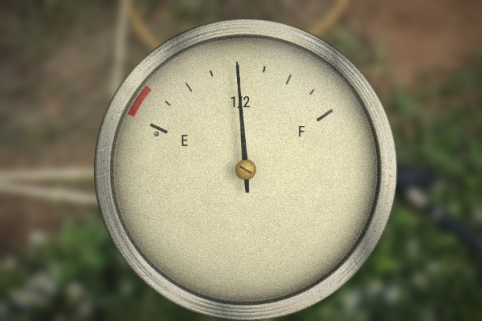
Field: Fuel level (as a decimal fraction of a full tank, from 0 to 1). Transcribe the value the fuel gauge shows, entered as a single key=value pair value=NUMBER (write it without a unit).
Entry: value=0.5
